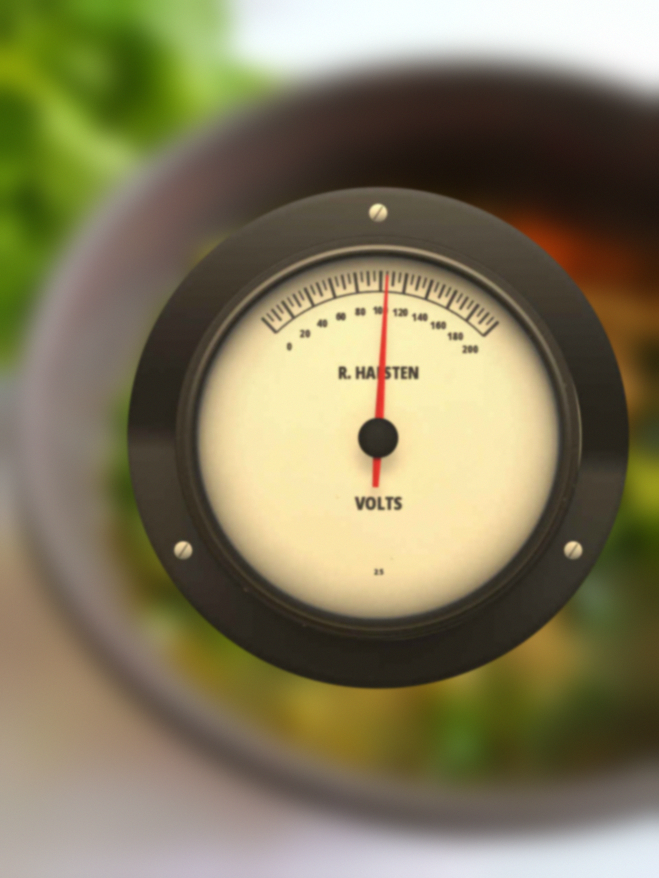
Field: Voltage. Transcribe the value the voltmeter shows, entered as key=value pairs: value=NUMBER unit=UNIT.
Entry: value=105 unit=V
